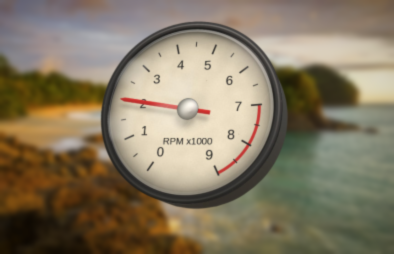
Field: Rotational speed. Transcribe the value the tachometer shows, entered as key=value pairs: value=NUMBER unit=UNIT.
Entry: value=2000 unit=rpm
